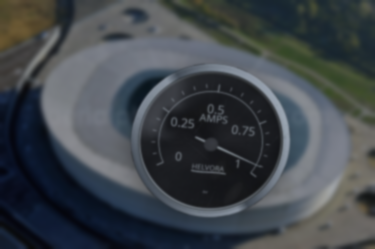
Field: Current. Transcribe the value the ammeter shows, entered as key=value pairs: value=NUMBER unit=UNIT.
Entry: value=0.95 unit=A
